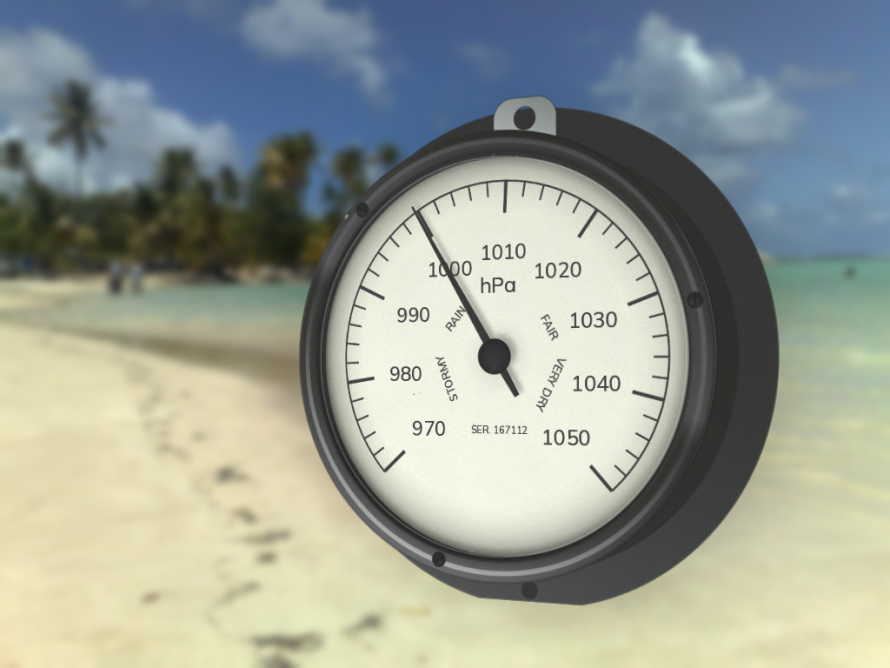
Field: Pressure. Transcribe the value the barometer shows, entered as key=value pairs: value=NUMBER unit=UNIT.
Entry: value=1000 unit=hPa
